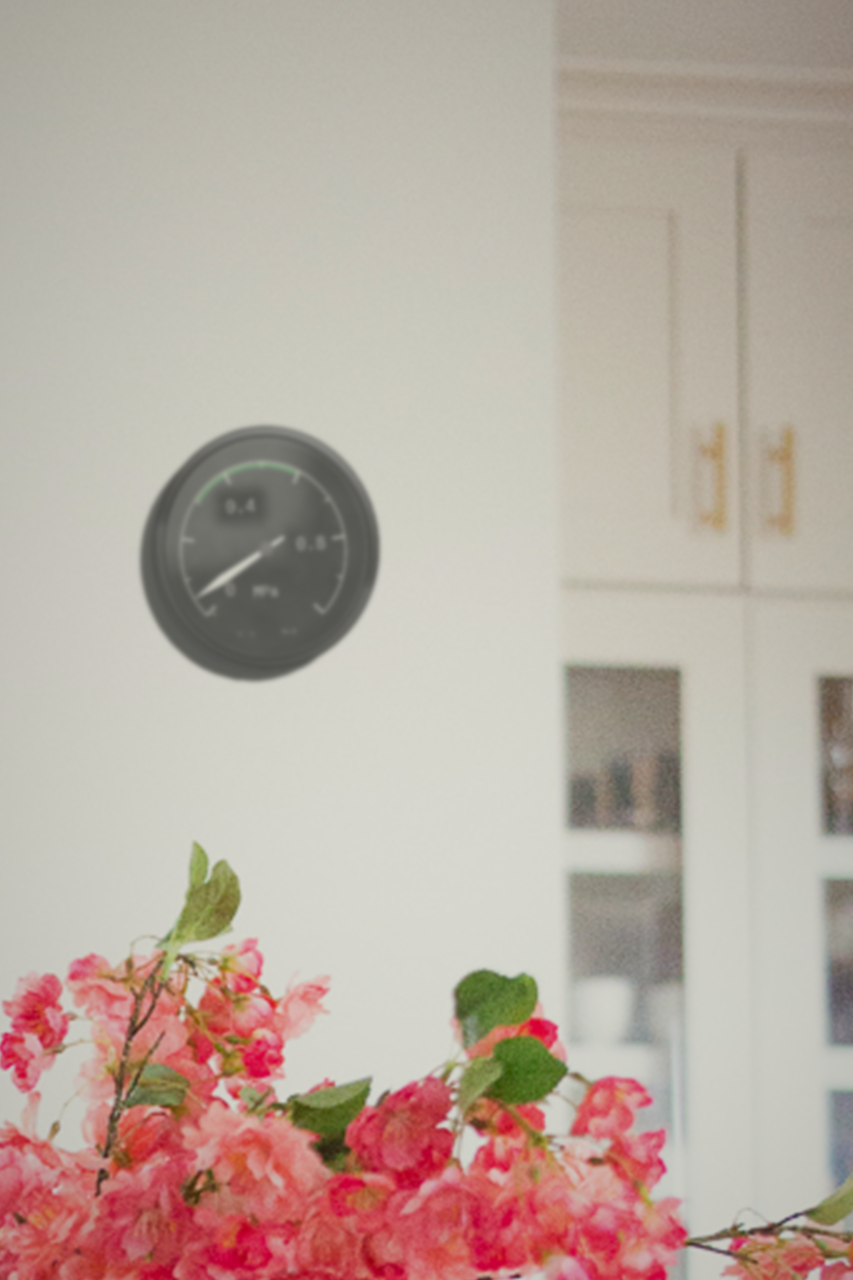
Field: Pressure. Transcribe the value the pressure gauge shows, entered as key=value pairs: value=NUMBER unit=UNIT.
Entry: value=0.05 unit=MPa
